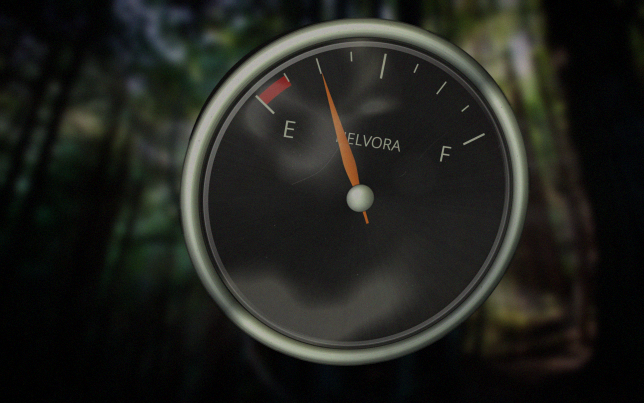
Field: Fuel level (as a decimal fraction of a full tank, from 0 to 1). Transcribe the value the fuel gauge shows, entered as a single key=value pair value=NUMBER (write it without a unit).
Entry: value=0.25
